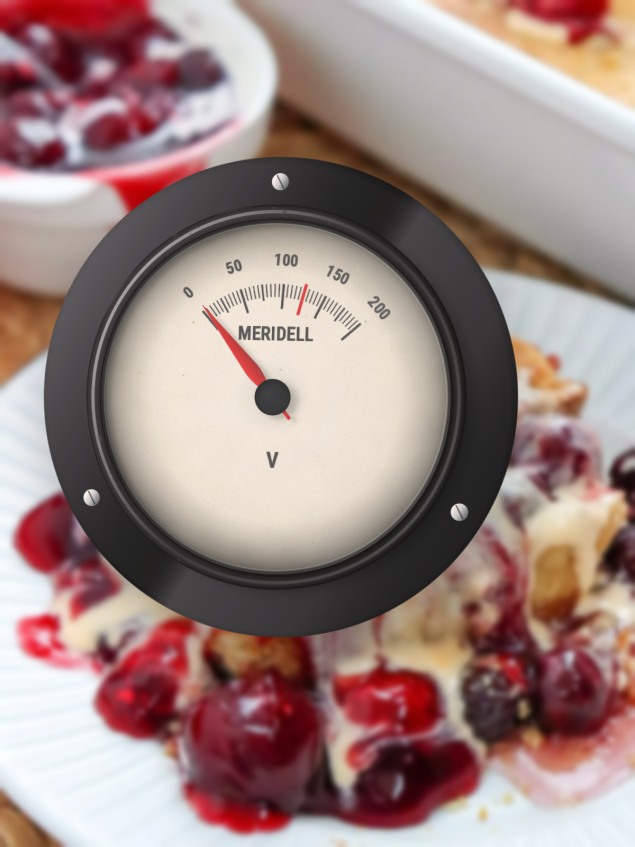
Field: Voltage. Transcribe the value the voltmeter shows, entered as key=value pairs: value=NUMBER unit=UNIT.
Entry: value=5 unit=V
